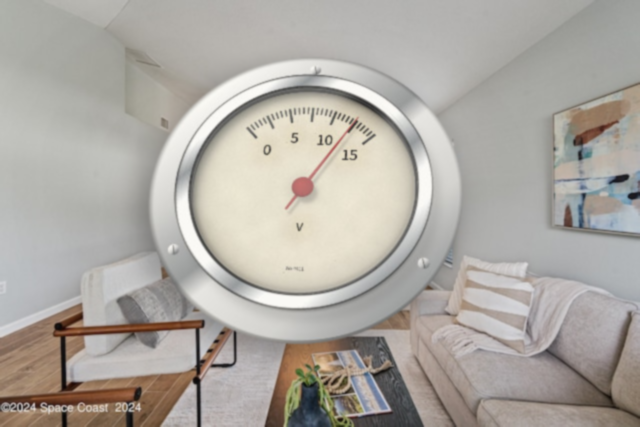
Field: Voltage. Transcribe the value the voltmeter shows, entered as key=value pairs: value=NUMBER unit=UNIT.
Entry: value=12.5 unit=V
